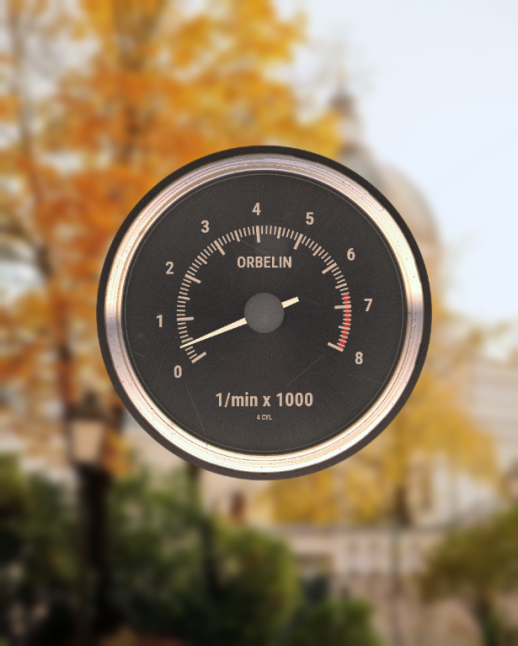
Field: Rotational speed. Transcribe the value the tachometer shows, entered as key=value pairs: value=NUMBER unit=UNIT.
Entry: value=400 unit=rpm
